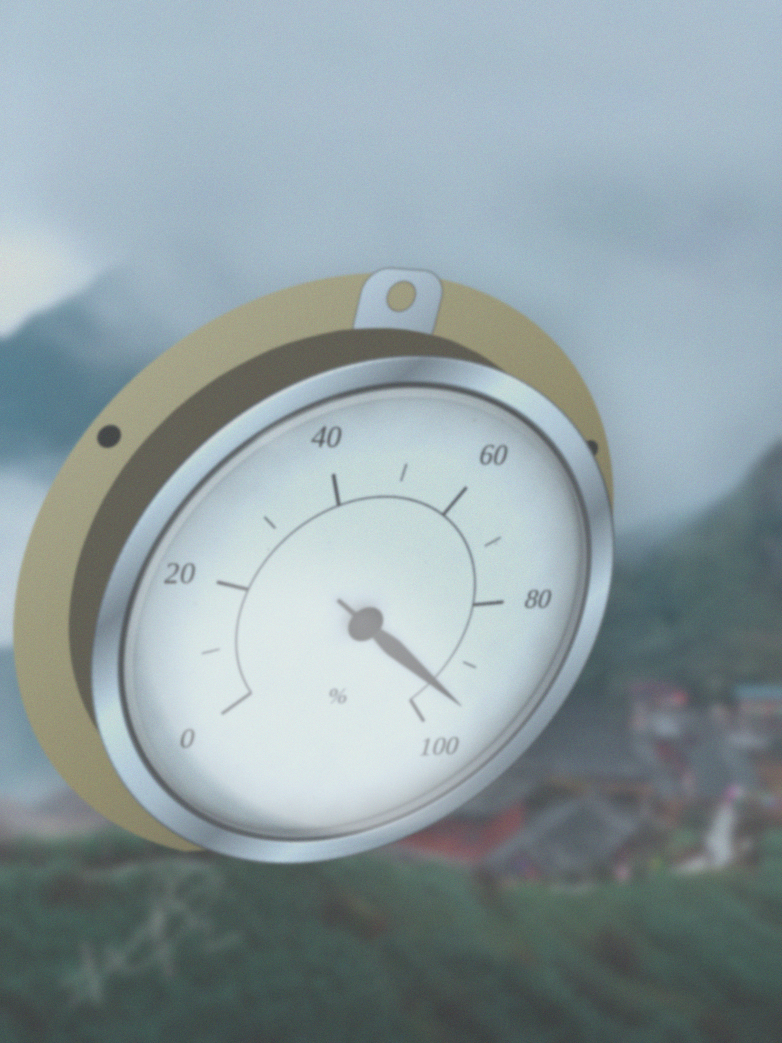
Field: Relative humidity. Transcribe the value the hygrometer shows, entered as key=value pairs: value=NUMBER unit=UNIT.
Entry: value=95 unit=%
